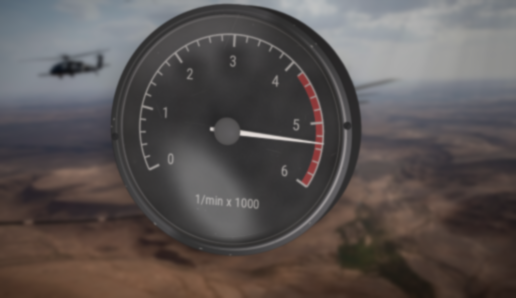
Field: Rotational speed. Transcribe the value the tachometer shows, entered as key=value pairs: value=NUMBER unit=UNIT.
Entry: value=5300 unit=rpm
